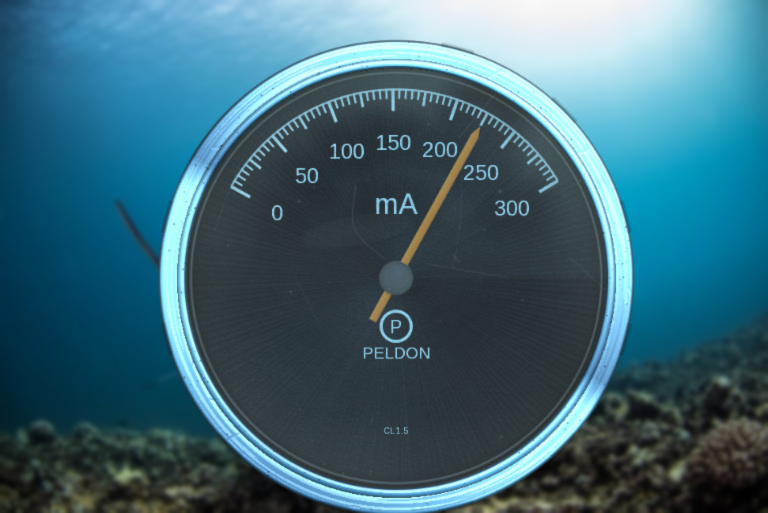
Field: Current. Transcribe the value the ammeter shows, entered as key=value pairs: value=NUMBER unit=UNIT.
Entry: value=225 unit=mA
